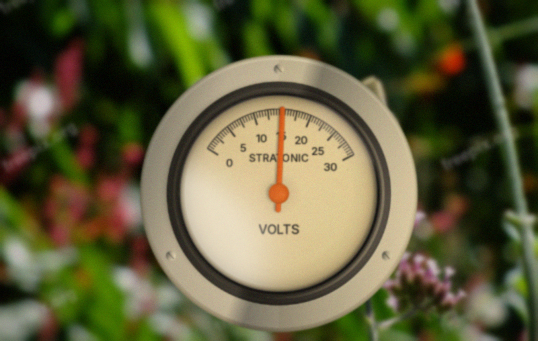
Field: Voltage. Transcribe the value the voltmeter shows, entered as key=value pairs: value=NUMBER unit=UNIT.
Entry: value=15 unit=V
